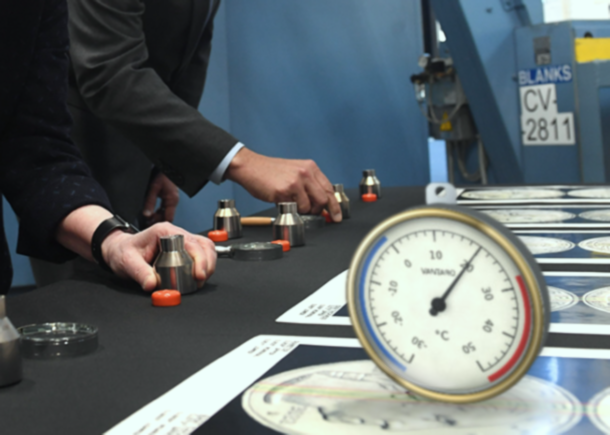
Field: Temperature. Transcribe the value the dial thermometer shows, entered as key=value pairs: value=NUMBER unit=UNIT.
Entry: value=20 unit=°C
